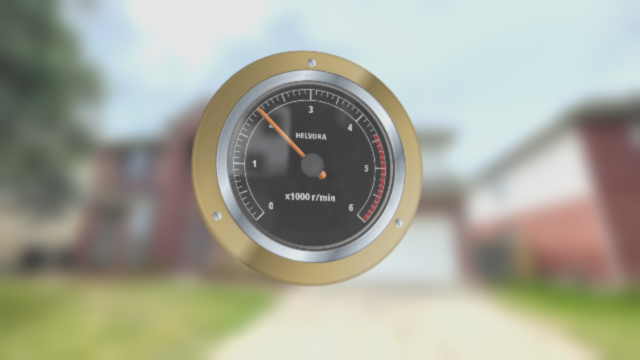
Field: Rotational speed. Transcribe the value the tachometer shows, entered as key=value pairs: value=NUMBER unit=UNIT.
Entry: value=2000 unit=rpm
